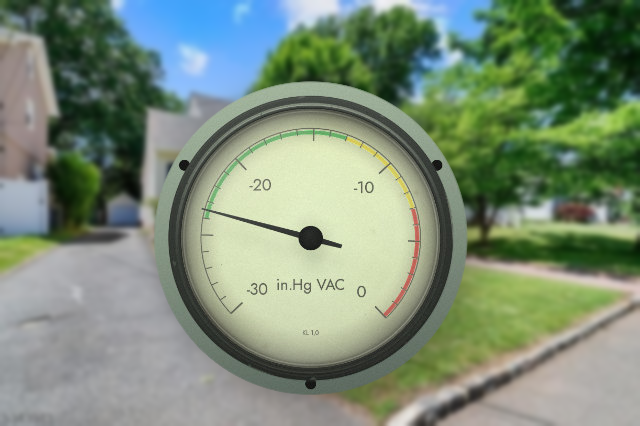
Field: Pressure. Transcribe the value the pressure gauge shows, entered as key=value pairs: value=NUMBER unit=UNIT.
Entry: value=-23.5 unit=inHg
